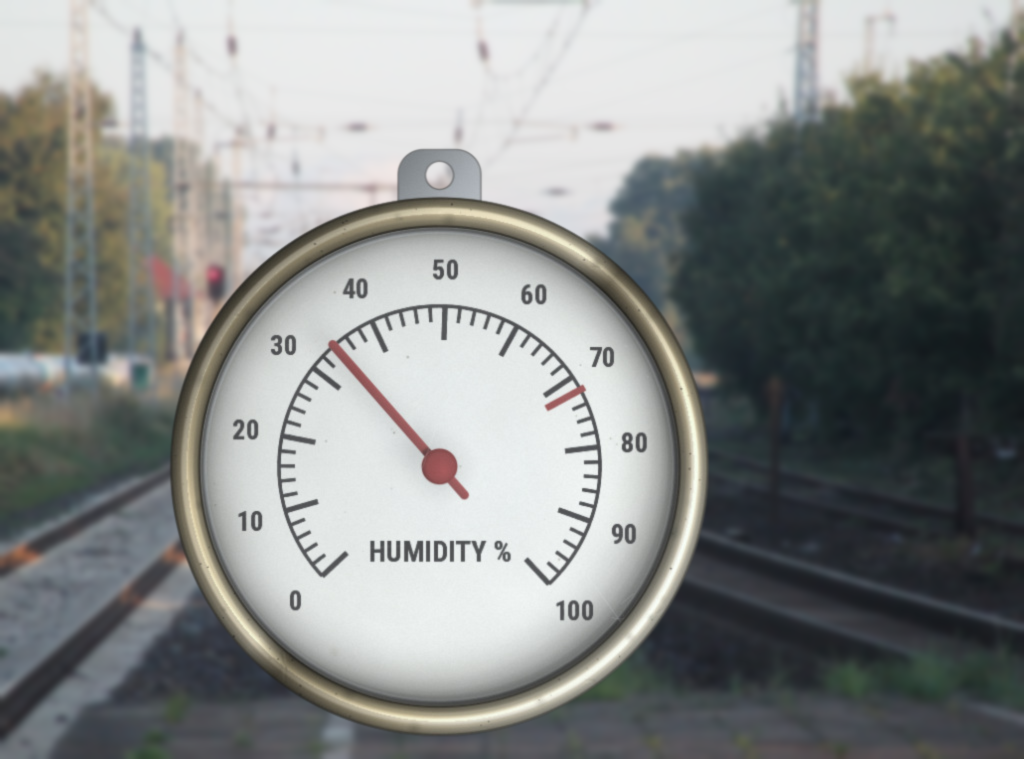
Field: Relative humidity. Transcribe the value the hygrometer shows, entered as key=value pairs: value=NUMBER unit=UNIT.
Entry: value=34 unit=%
